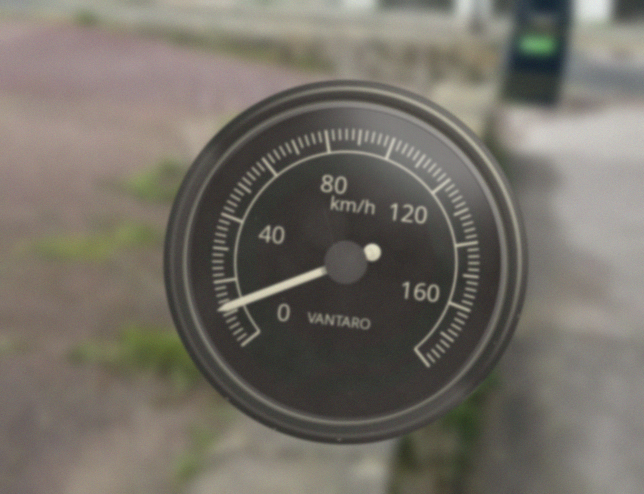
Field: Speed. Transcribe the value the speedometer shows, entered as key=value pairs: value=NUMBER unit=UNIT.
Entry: value=12 unit=km/h
